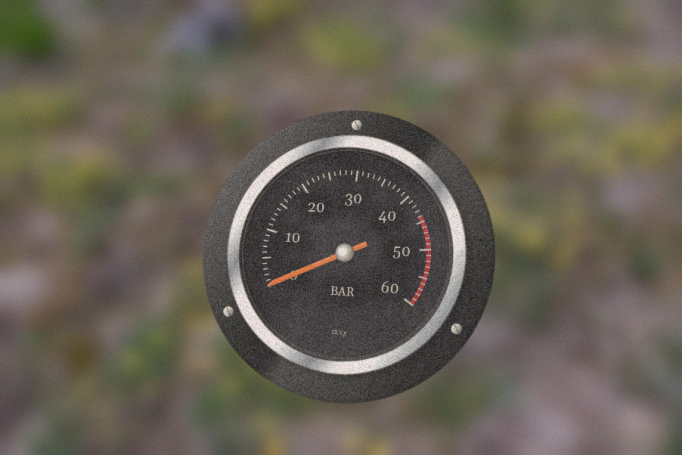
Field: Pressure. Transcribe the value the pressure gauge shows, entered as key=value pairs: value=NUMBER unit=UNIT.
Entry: value=0 unit=bar
